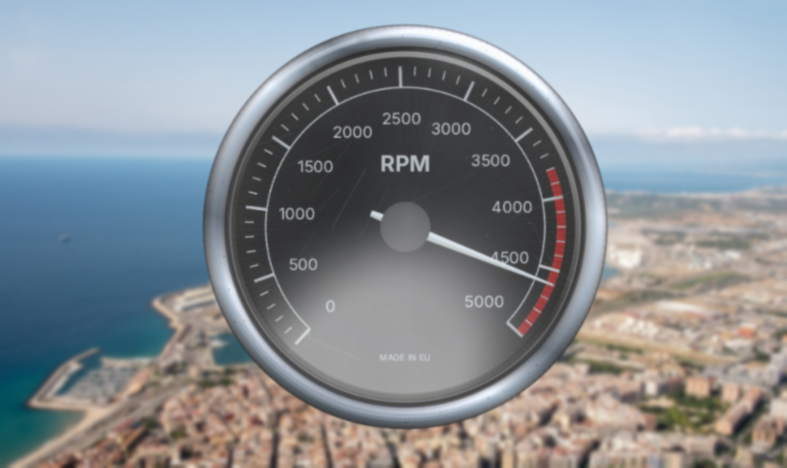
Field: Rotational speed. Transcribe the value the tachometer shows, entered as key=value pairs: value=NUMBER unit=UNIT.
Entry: value=4600 unit=rpm
